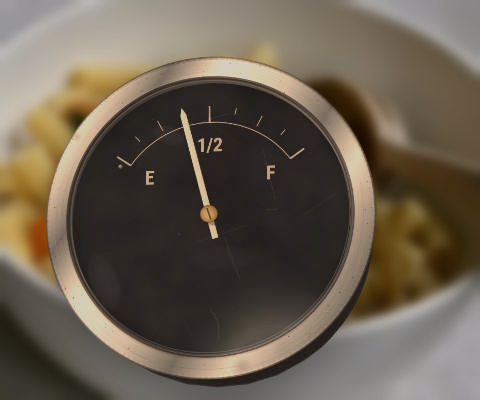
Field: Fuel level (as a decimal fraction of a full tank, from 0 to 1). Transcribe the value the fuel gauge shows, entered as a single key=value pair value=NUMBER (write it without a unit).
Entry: value=0.375
